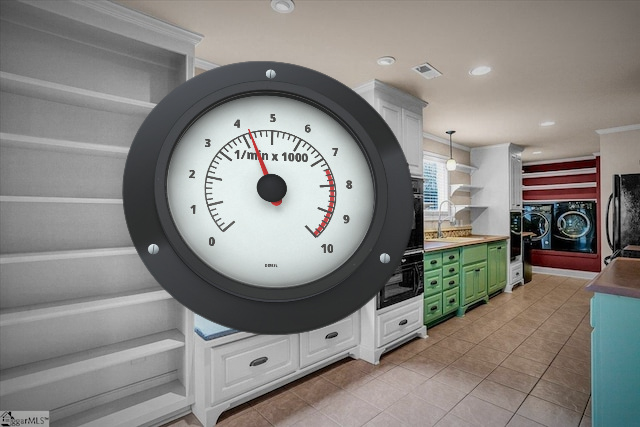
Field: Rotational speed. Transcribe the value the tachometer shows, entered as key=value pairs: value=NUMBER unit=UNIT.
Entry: value=4200 unit=rpm
